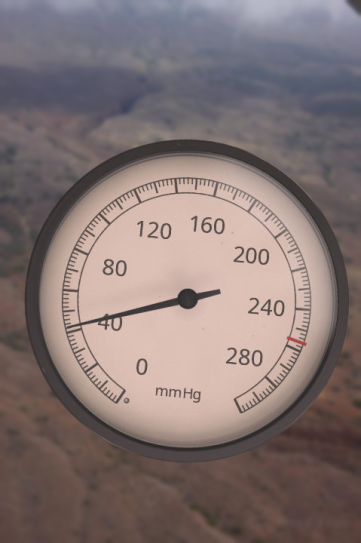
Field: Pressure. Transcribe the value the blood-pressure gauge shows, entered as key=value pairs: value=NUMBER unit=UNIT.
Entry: value=42 unit=mmHg
